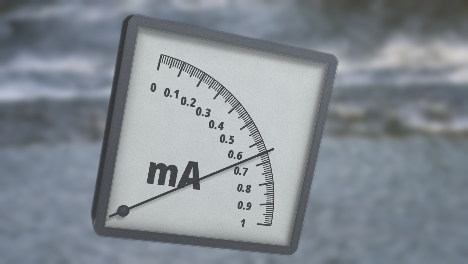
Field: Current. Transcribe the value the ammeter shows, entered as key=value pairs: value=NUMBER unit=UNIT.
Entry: value=0.65 unit=mA
